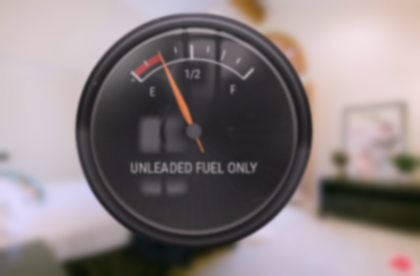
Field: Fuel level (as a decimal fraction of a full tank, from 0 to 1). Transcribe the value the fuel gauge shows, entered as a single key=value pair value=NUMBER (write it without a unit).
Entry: value=0.25
